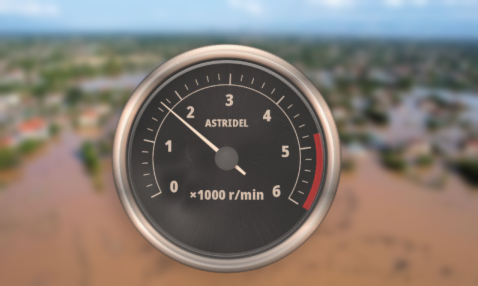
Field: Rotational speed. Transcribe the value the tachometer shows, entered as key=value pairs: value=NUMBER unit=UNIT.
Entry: value=1700 unit=rpm
